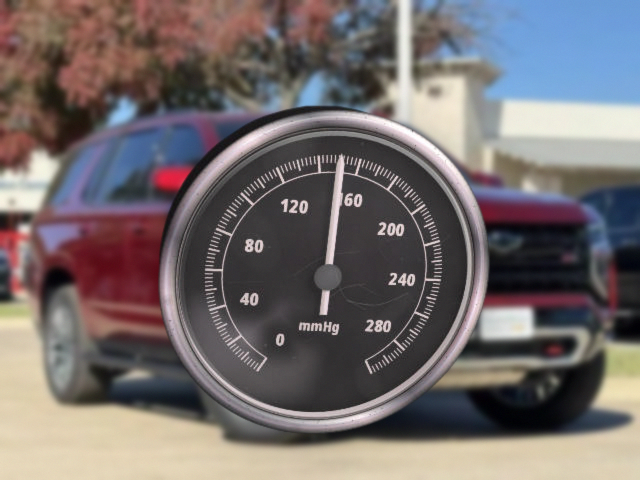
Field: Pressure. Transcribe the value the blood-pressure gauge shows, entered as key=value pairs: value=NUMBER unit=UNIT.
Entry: value=150 unit=mmHg
